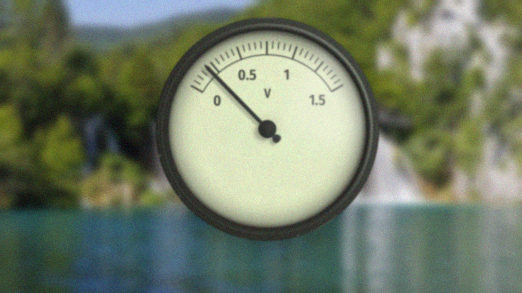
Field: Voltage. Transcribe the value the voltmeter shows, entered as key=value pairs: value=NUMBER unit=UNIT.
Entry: value=0.2 unit=V
